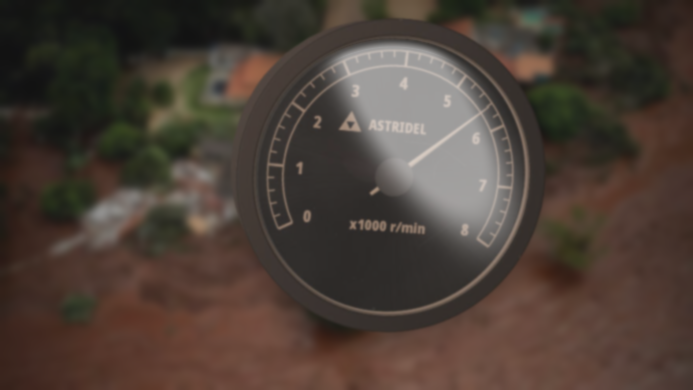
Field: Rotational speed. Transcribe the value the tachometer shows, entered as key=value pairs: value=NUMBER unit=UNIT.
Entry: value=5600 unit=rpm
